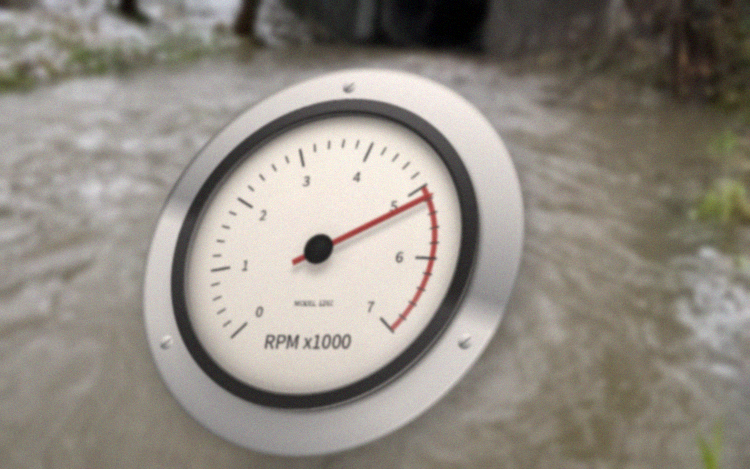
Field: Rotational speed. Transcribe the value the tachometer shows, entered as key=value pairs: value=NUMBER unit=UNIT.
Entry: value=5200 unit=rpm
